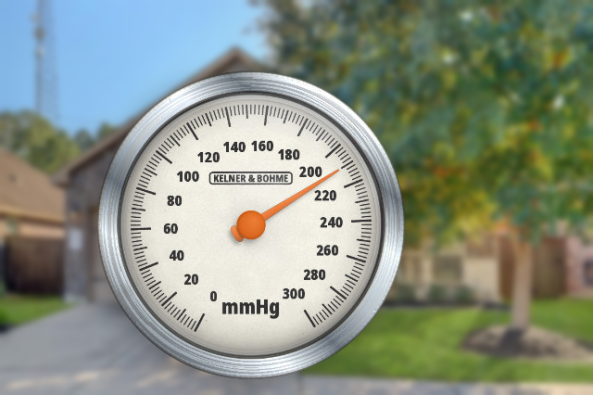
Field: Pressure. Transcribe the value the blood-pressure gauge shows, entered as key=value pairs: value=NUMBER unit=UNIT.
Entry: value=210 unit=mmHg
